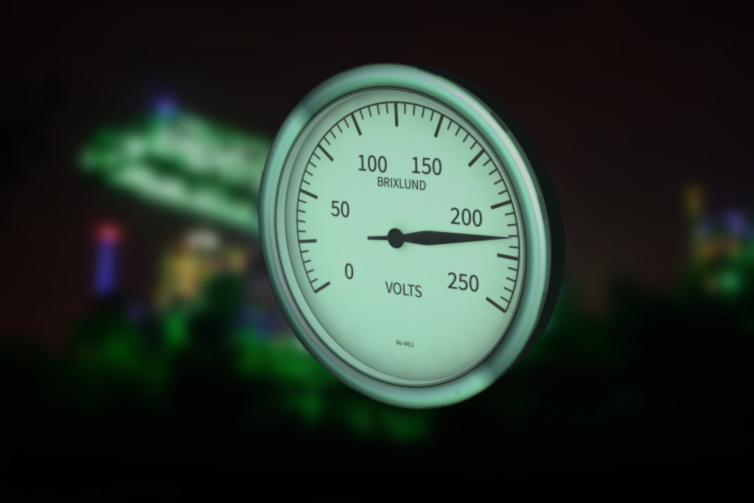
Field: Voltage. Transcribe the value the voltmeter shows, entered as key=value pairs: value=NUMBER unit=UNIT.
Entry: value=215 unit=V
